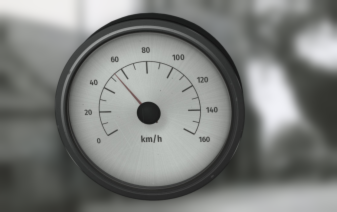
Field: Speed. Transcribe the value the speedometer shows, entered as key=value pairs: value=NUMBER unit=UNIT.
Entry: value=55 unit=km/h
